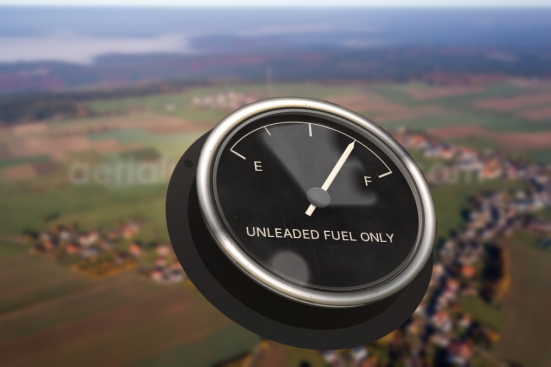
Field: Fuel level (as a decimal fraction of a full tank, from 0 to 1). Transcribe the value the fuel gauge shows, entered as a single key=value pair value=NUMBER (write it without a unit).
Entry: value=0.75
